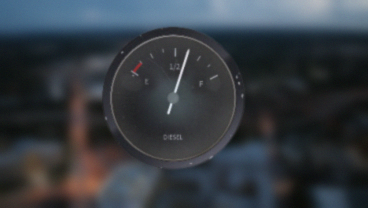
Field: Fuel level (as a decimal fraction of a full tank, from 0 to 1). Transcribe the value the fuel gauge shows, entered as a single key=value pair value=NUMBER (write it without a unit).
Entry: value=0.625
